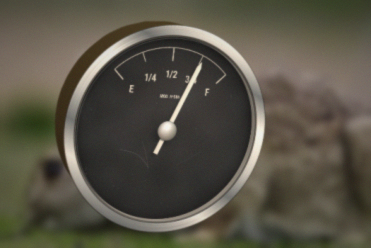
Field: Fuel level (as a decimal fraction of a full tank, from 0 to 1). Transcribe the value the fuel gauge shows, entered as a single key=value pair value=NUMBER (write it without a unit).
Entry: value=0.75
